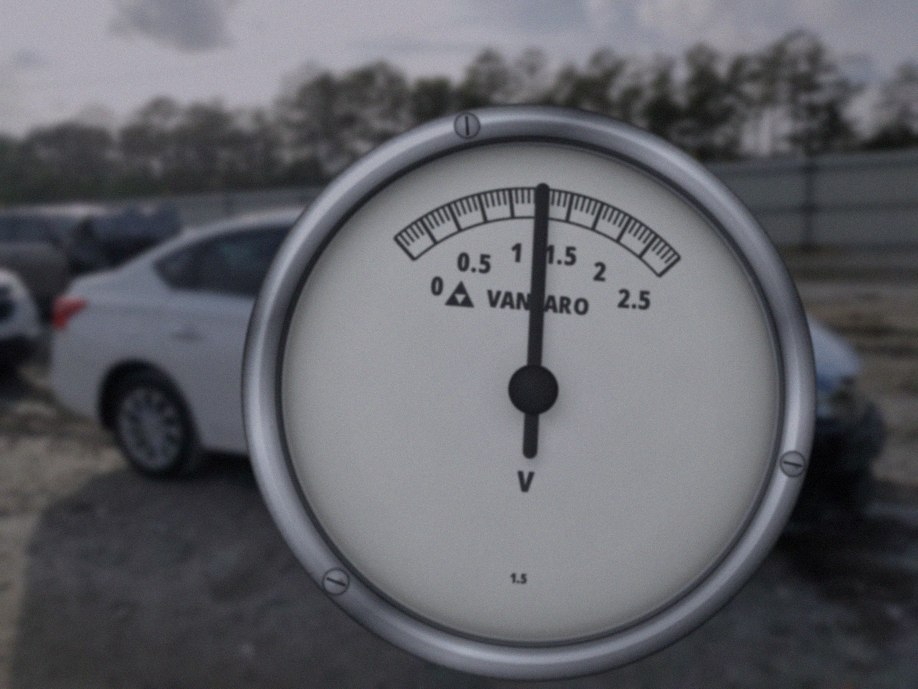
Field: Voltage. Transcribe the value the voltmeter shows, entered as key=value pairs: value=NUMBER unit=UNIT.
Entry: value=1.25 unit=V
